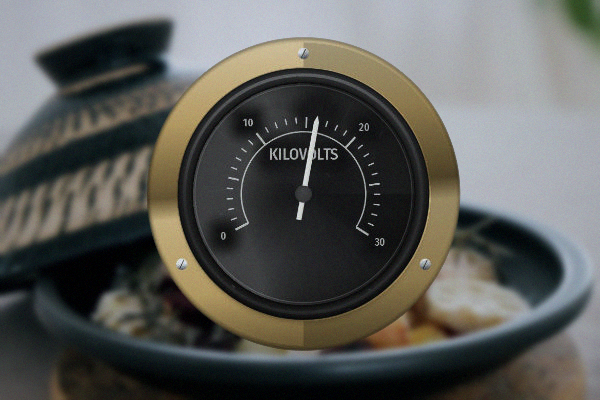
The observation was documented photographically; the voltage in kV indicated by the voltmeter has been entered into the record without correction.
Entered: 16 kV
